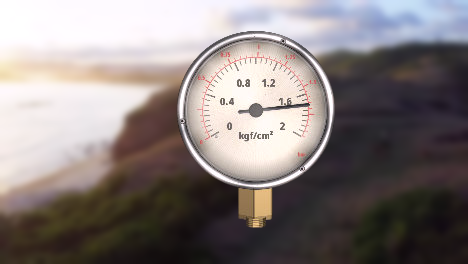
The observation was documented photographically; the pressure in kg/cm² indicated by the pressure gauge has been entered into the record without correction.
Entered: 1.7 kg/cm²
